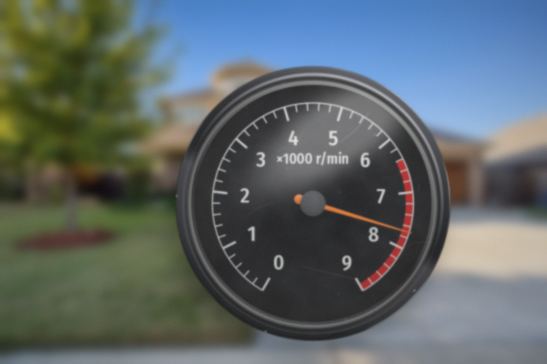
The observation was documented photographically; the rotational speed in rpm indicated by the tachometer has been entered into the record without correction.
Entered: 7700 rpm
